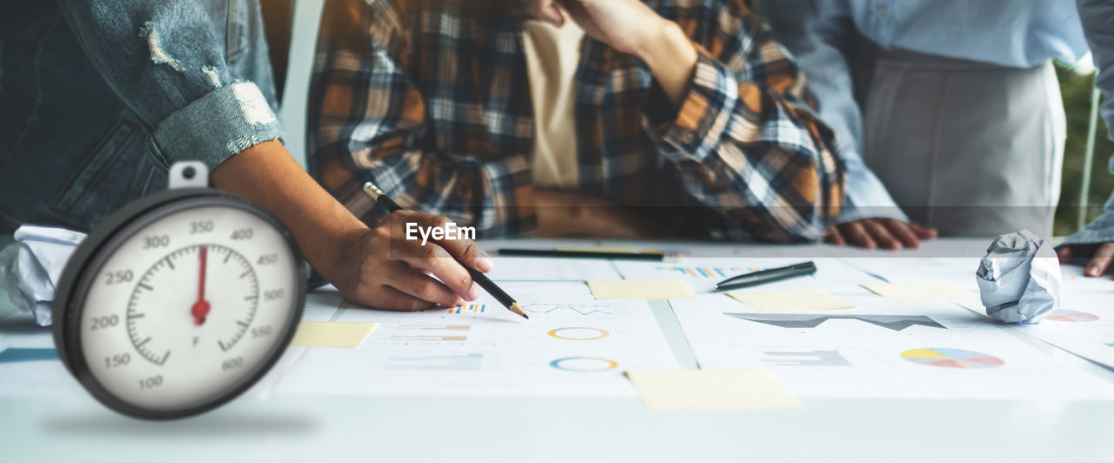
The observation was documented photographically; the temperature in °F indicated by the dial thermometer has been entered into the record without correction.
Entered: 350 °F
